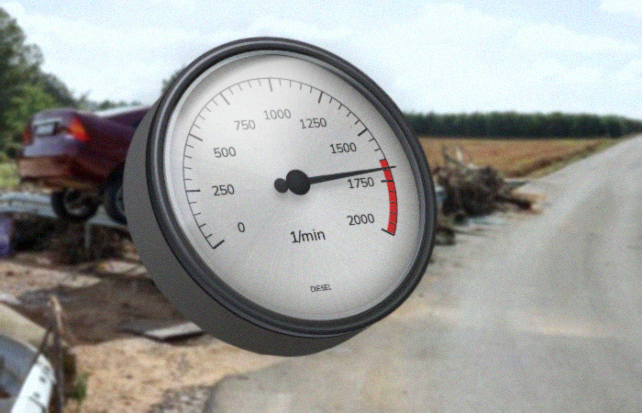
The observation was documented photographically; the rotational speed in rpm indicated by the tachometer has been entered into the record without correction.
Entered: 1700 rpm
